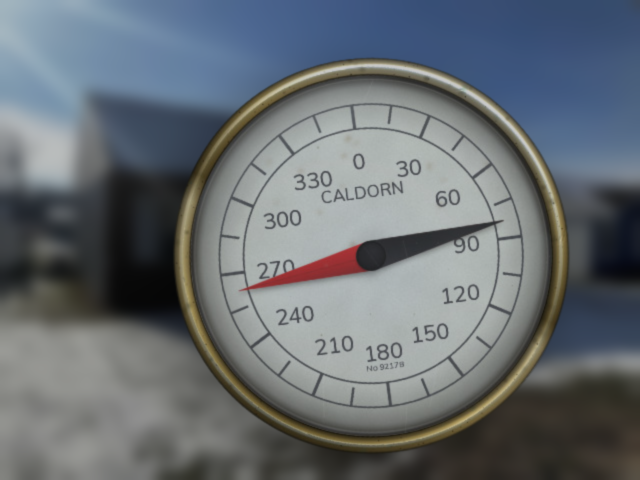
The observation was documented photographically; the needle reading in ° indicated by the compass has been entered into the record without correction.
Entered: 262.5 °
